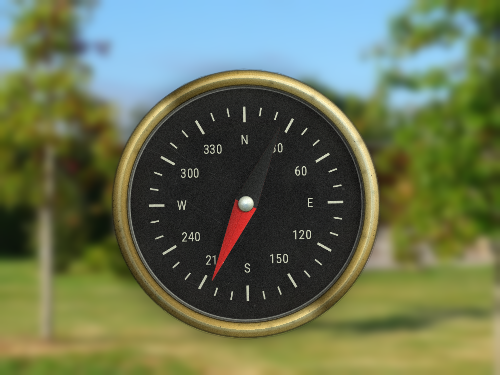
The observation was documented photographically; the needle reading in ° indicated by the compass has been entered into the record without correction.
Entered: 205 °
